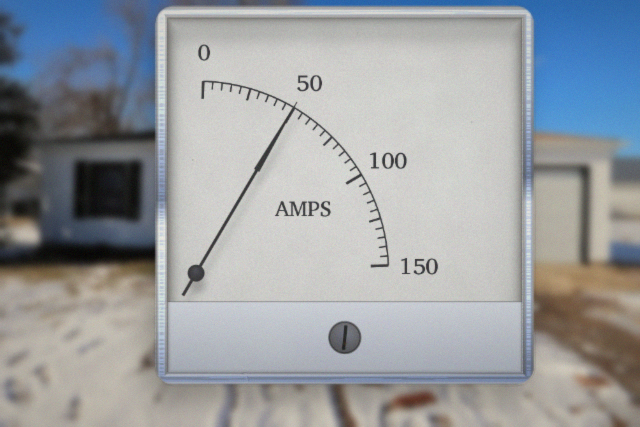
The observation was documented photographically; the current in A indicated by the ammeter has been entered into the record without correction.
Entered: 50 A
